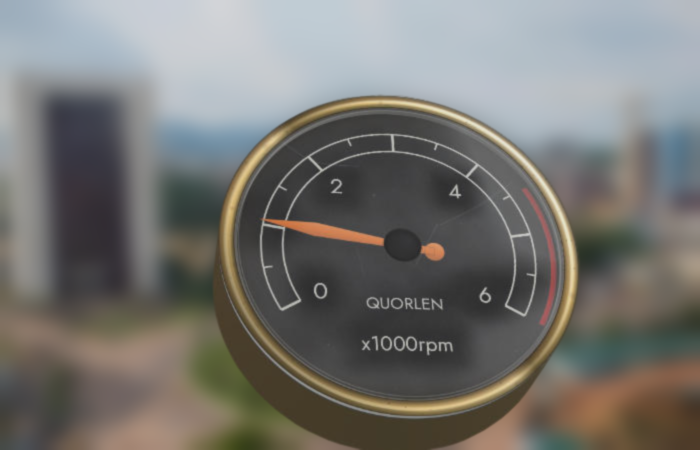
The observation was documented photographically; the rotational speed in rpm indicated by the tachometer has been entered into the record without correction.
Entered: 1000 rpm
